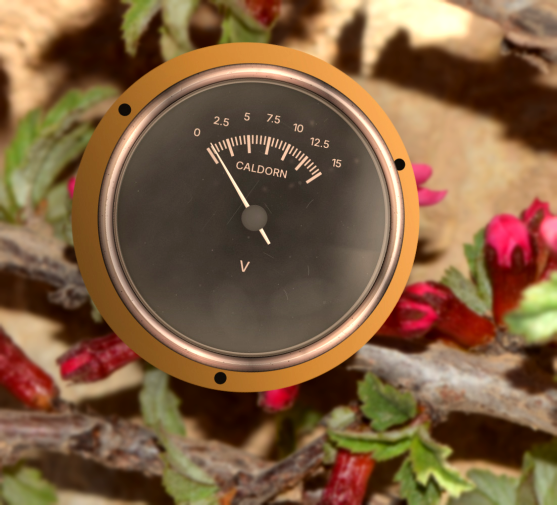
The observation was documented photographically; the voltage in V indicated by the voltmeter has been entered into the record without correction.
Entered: 0.5 V
